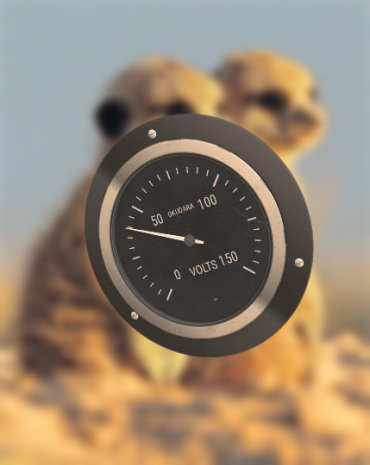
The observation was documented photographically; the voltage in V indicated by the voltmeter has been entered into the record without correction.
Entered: 40 V
